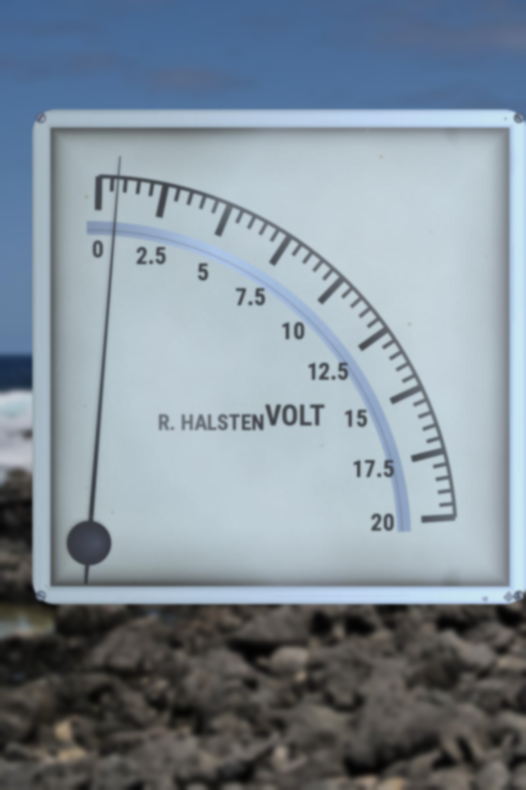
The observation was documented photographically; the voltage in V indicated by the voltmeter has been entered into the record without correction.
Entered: 0.75 V
